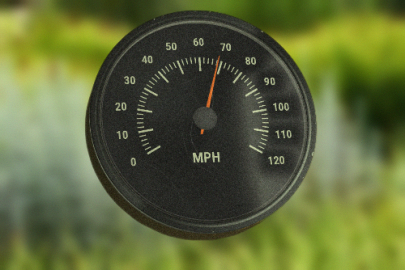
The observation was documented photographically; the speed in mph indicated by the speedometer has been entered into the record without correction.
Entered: 68 mph
